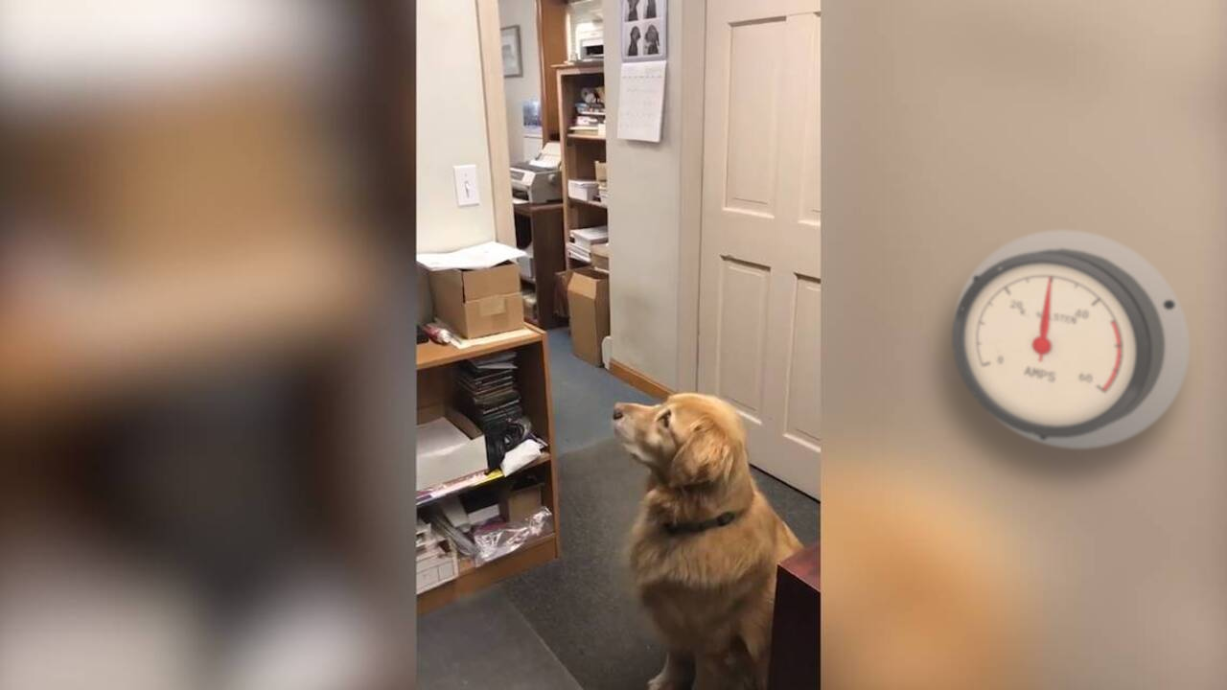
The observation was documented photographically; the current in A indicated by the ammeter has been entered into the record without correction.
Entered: 30 A
